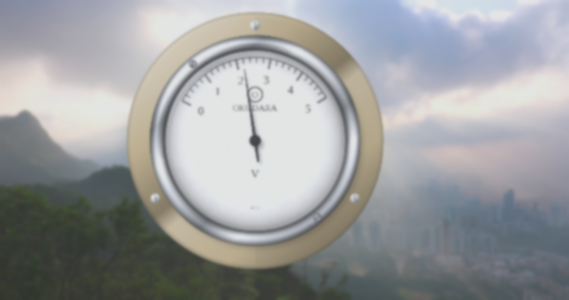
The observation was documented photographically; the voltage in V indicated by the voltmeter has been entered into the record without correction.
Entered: 2.2 V
